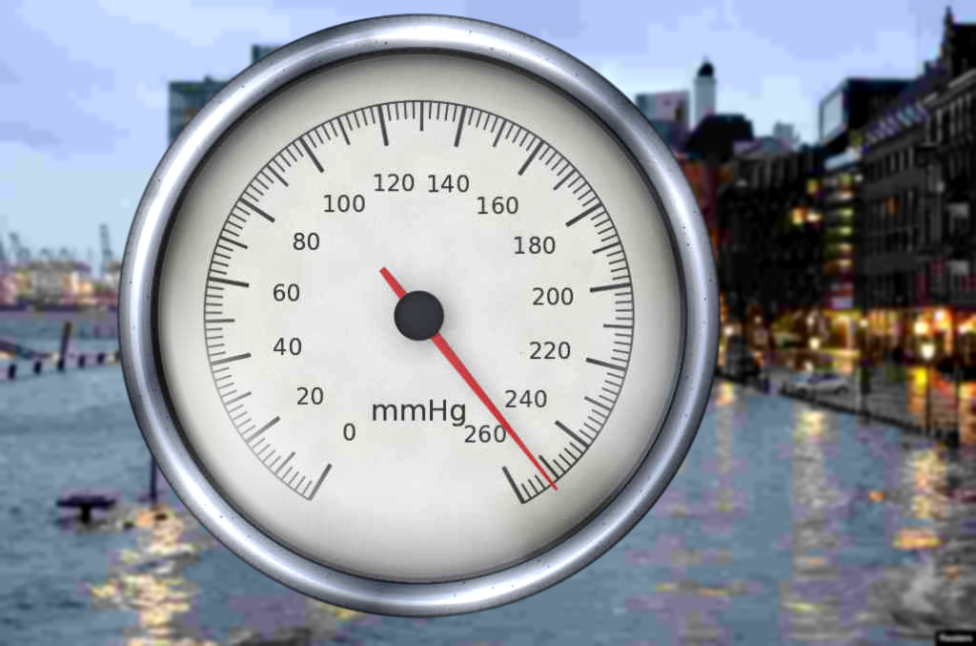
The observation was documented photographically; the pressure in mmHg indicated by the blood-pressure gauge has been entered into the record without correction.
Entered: 252 mmHg
